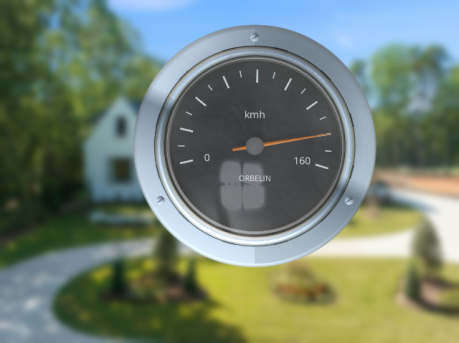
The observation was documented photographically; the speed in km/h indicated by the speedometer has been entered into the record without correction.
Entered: 140 km/h
